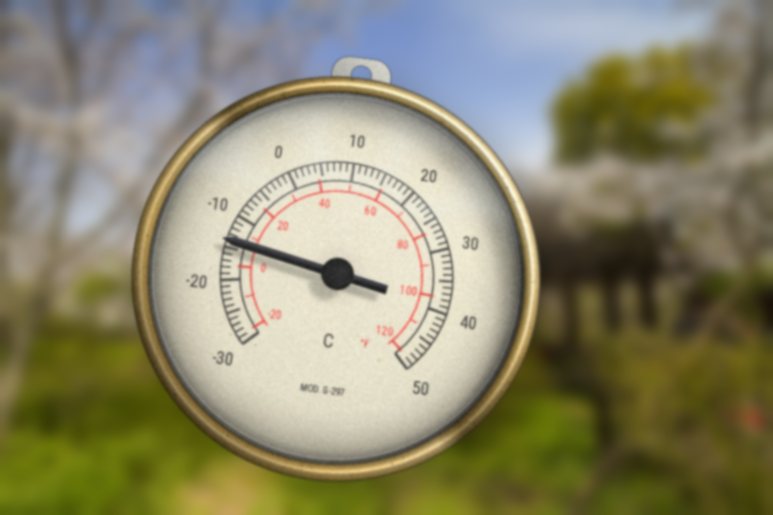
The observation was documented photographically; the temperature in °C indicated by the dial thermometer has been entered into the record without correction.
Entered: -14 °C
